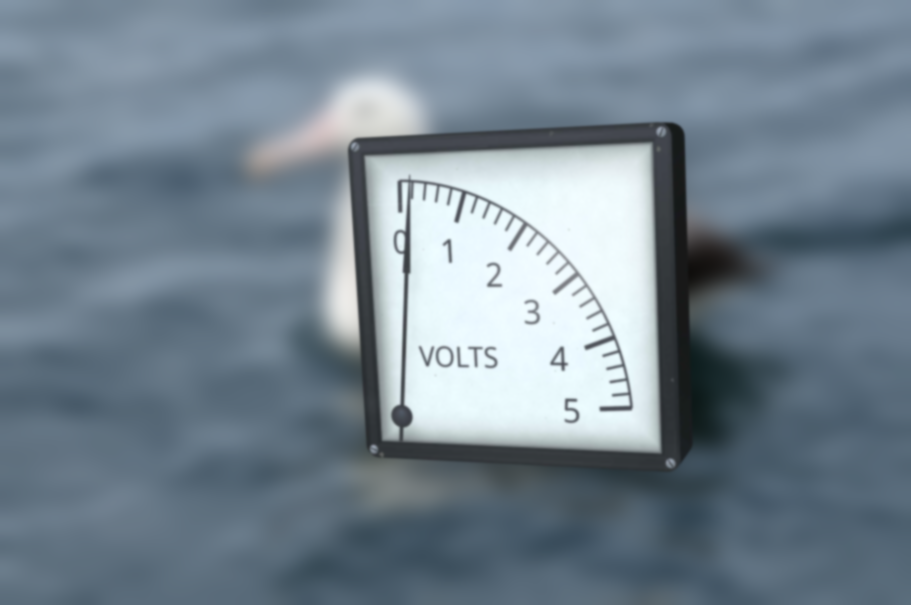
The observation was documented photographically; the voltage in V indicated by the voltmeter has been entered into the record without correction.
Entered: 0.2 V
